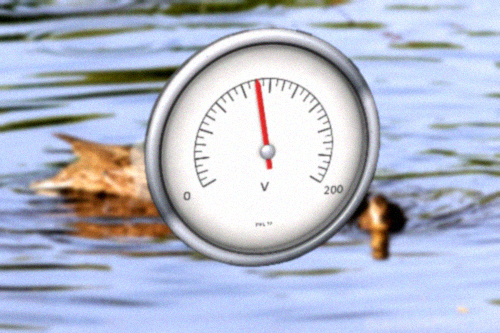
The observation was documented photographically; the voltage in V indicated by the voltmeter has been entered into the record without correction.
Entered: 90 V
